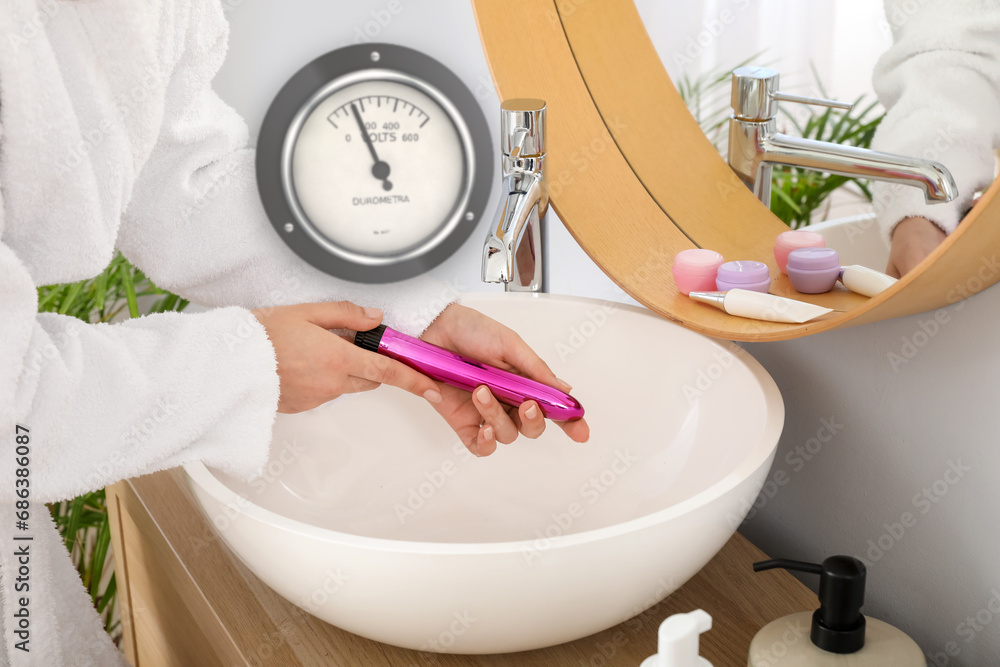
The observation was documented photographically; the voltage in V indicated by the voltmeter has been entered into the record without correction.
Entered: 150 V
